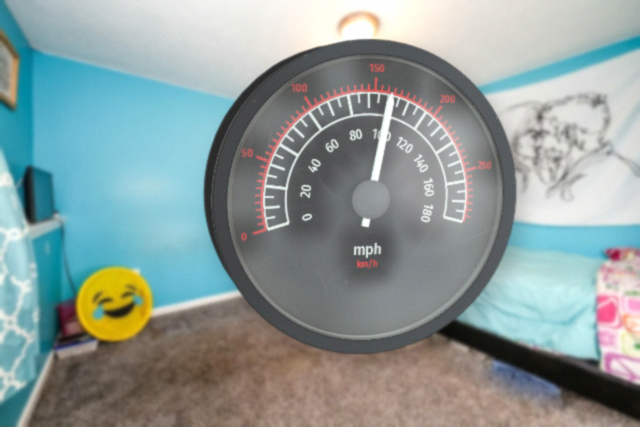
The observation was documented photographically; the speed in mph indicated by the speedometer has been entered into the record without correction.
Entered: 100 mph
